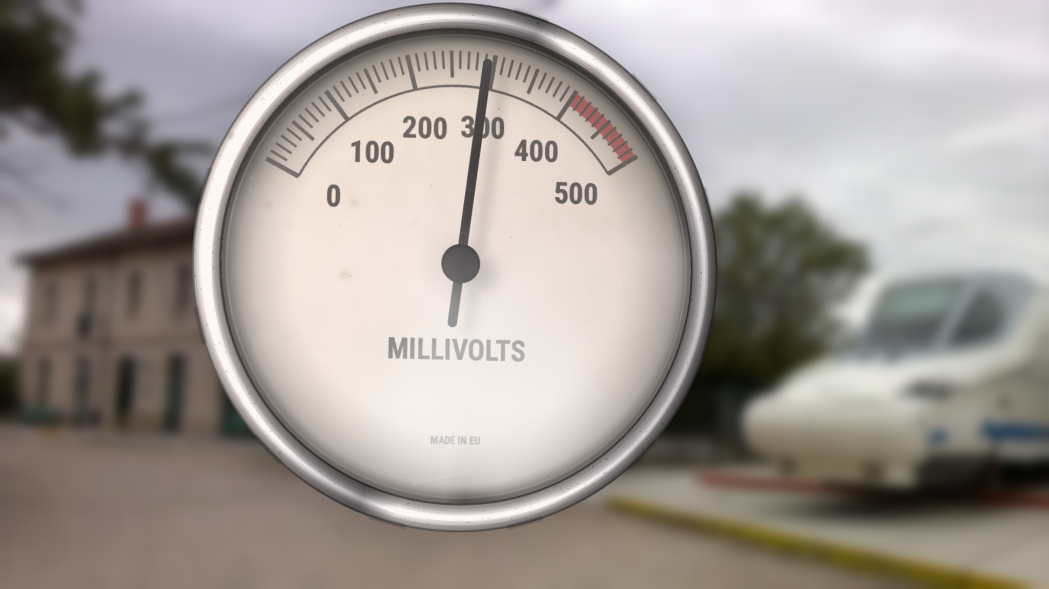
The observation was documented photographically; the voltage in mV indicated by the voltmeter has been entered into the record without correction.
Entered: 290 mV
